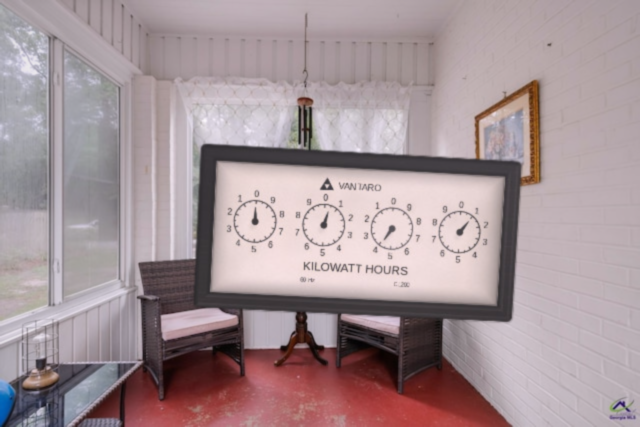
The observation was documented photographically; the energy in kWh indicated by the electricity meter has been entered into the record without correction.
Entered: 41 kWh
